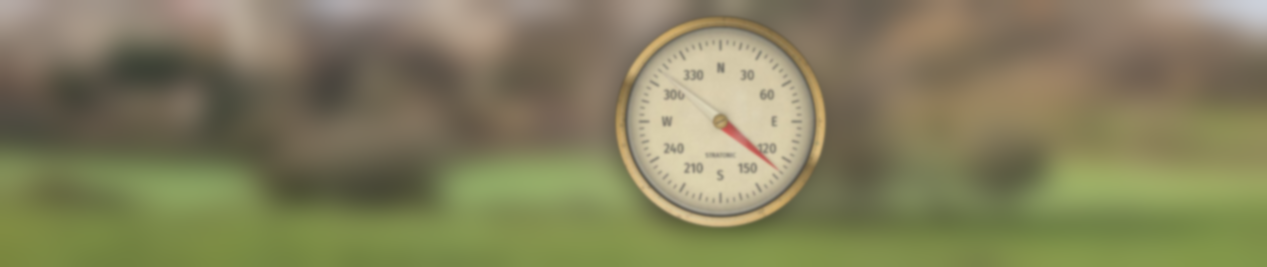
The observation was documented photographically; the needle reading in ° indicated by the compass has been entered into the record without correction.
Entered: 130 °
